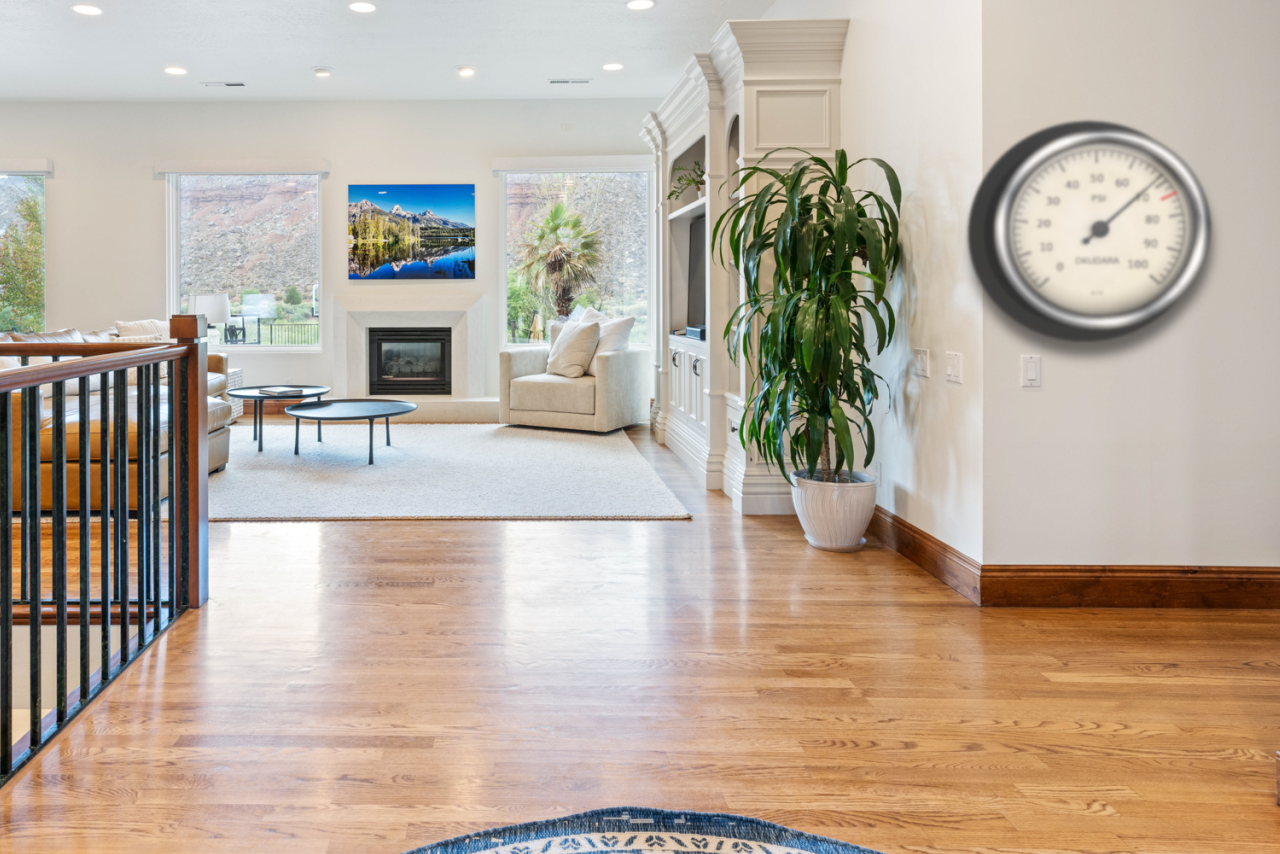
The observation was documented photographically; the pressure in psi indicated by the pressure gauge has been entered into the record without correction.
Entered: 68 psi
